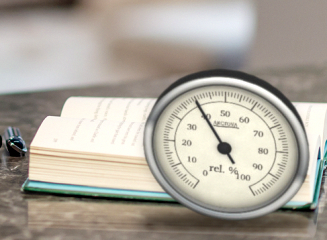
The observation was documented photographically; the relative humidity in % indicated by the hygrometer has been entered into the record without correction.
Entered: 40 %
